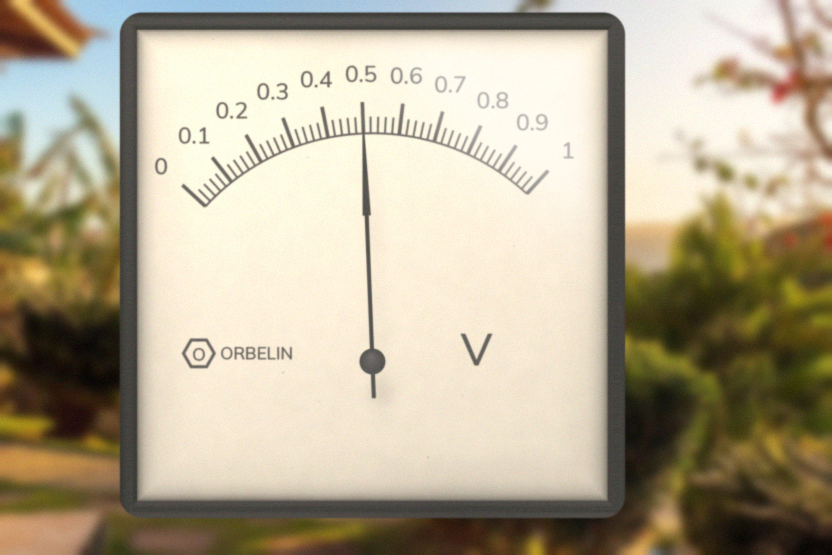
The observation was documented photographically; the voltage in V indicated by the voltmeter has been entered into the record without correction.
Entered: 0.5 V
